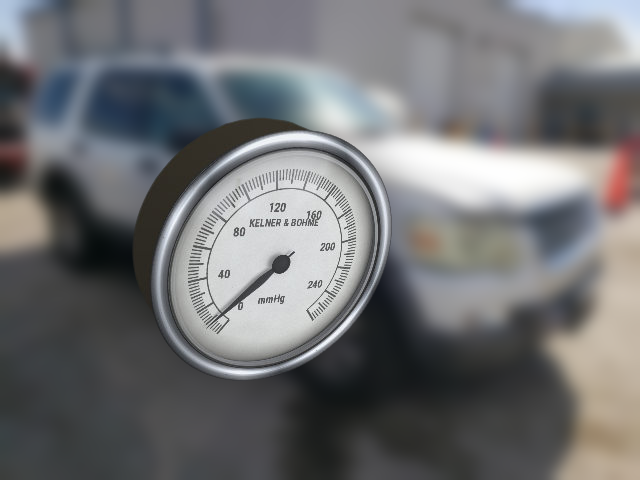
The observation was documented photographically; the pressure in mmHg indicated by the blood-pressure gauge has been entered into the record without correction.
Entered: 10 mmHg
